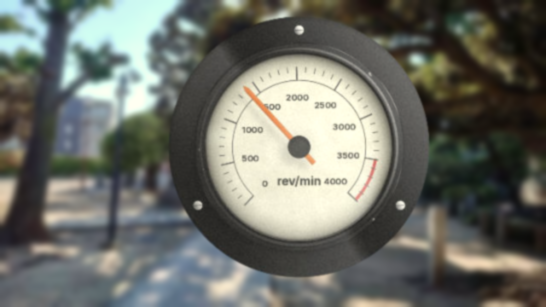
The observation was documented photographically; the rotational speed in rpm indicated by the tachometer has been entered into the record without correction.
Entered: 1400 rpm
